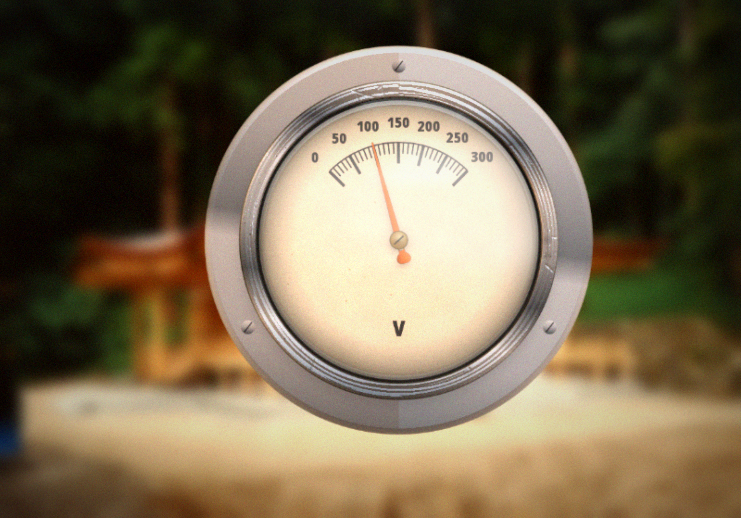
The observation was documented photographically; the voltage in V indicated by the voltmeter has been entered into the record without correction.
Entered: 100 V
